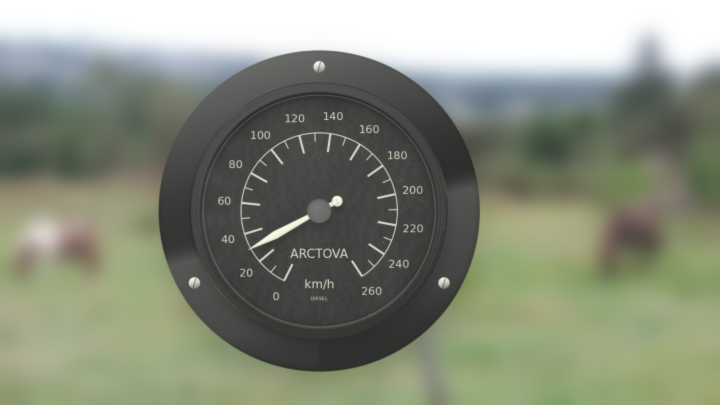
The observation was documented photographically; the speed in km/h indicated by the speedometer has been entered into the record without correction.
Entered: 30 km/h
